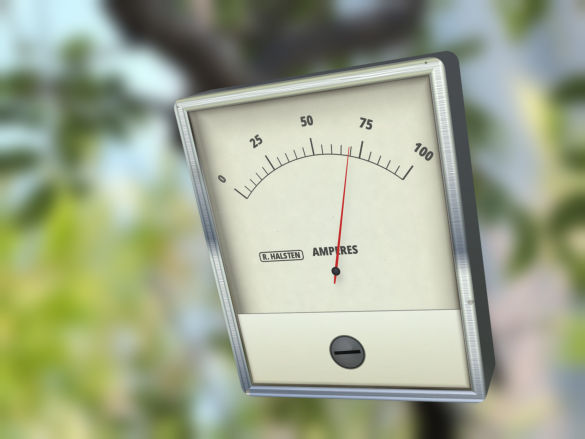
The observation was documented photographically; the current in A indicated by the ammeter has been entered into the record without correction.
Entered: 70 A
